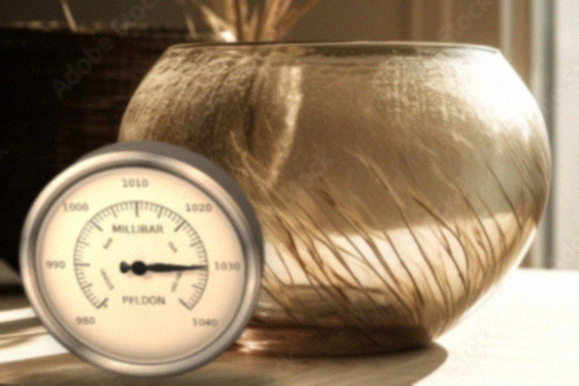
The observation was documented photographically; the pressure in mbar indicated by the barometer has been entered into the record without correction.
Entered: 1030 mbar
